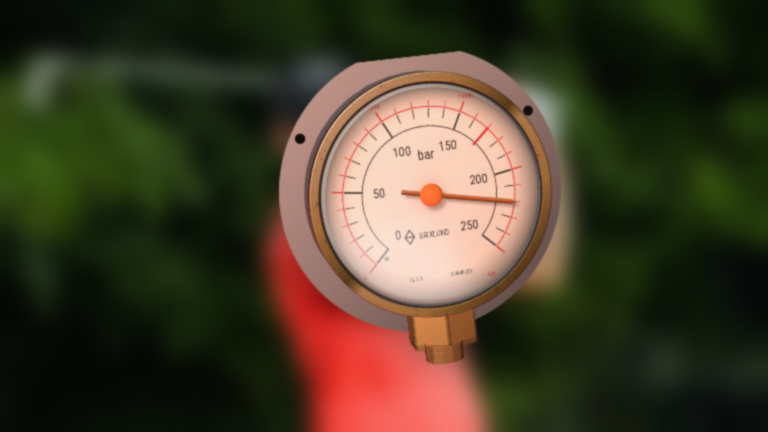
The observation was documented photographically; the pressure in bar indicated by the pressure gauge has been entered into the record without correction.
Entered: 220 bar
